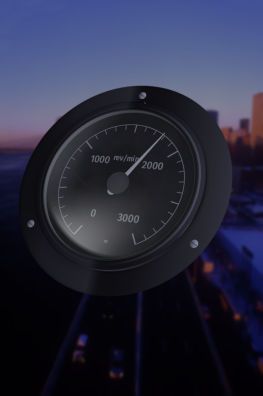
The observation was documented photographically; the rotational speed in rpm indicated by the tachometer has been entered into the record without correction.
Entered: 1800 rpm
